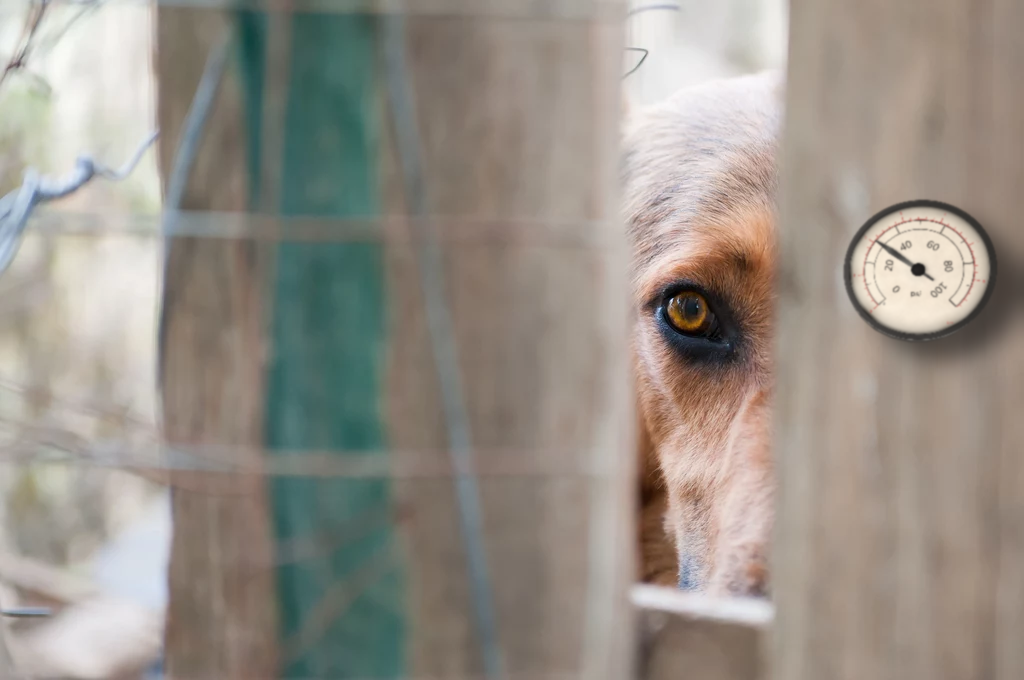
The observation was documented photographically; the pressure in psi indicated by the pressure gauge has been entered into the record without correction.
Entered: 30 psi
